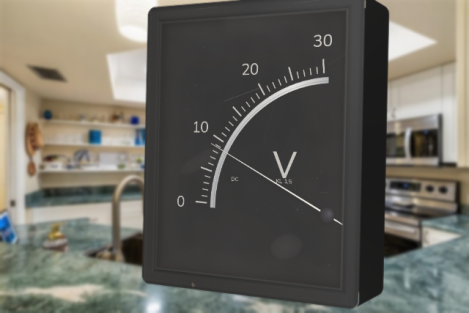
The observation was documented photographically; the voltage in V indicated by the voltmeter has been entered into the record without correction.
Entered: 9 V
